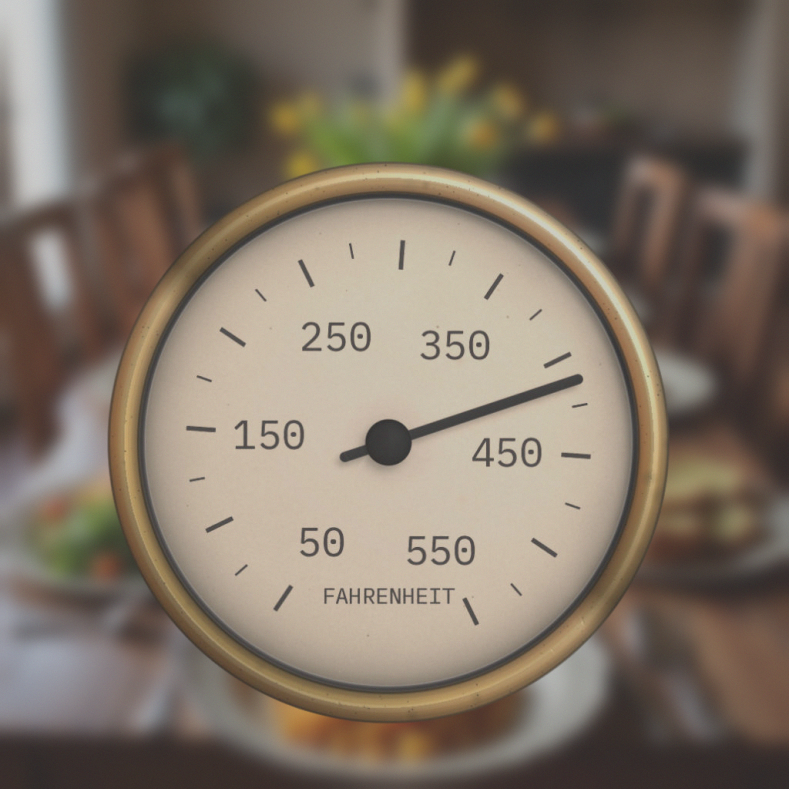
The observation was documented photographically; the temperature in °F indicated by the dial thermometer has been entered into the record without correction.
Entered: 412.5 °F
